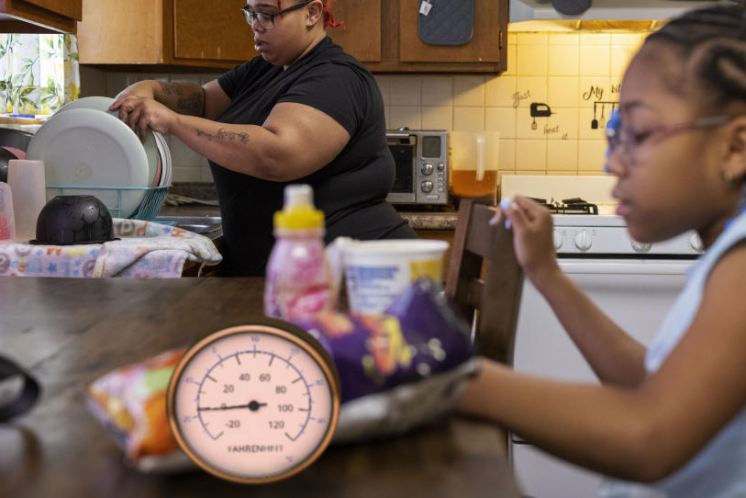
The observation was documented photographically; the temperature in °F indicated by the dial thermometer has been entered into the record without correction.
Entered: 0 °F
